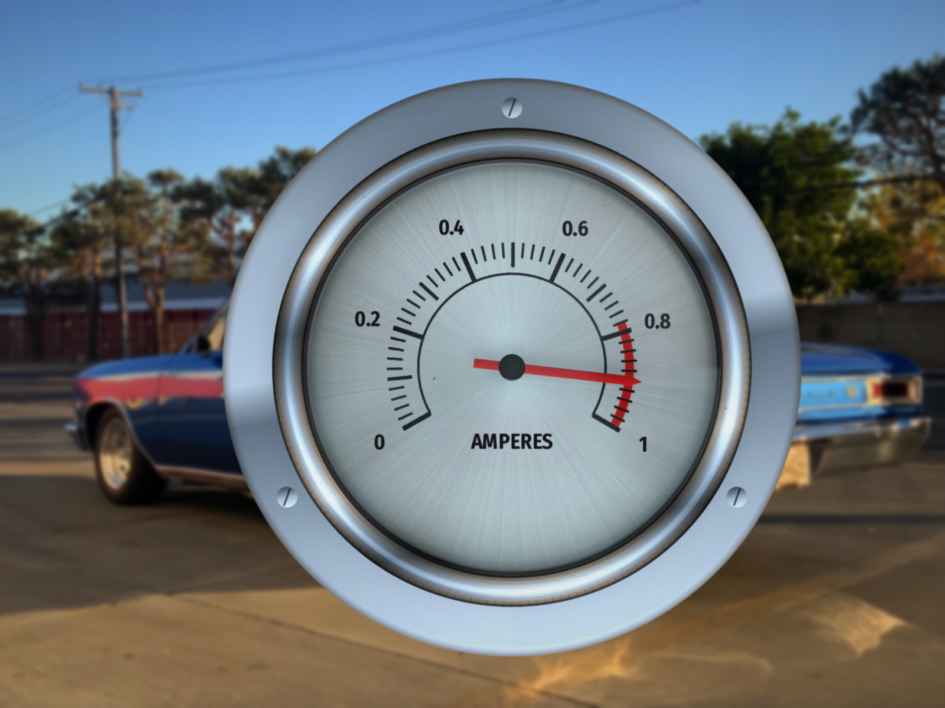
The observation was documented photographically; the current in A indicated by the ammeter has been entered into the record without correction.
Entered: 0.9 A
